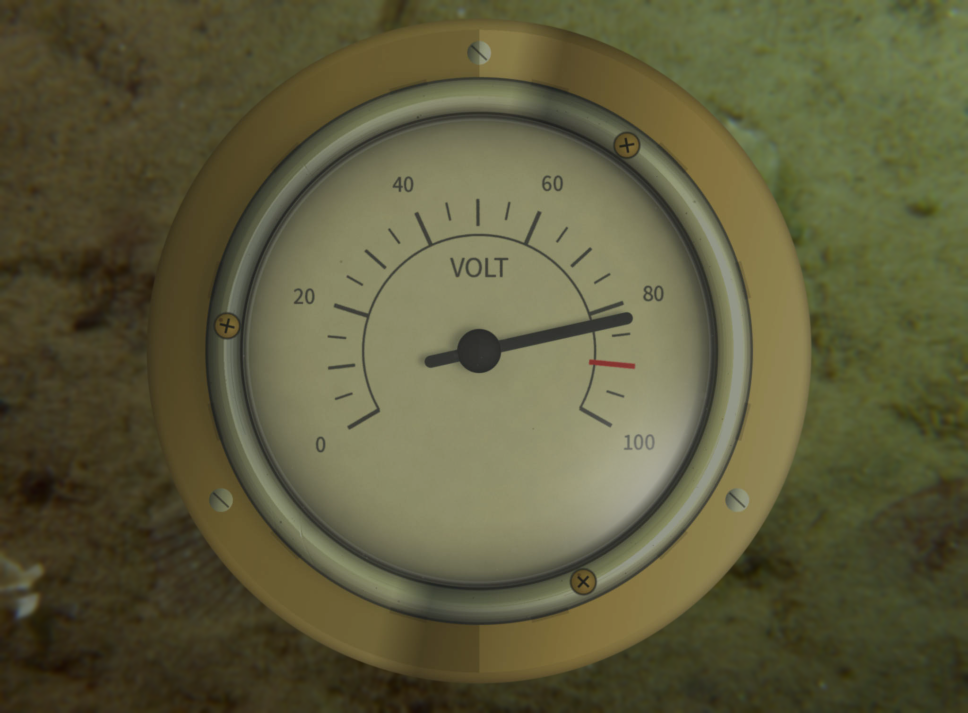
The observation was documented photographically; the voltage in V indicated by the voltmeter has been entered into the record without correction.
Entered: 82.5 V
